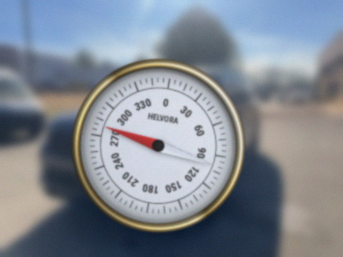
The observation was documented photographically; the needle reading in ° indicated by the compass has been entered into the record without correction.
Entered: 280 °
